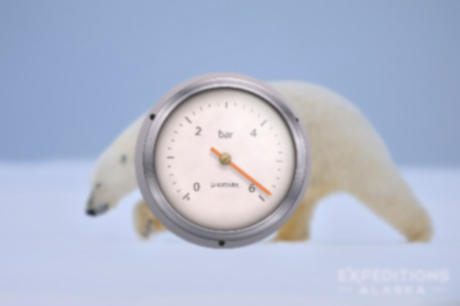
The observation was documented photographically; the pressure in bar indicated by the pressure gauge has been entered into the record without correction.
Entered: 5.8 bar
